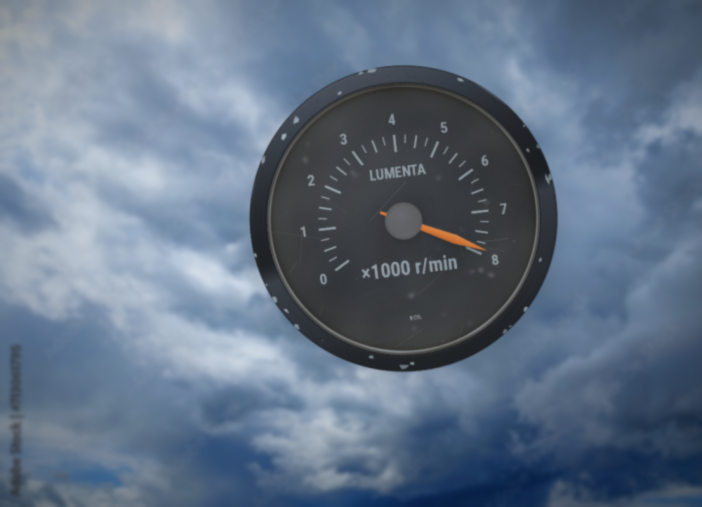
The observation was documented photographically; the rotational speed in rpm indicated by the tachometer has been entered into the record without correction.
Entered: 7875 rpm
